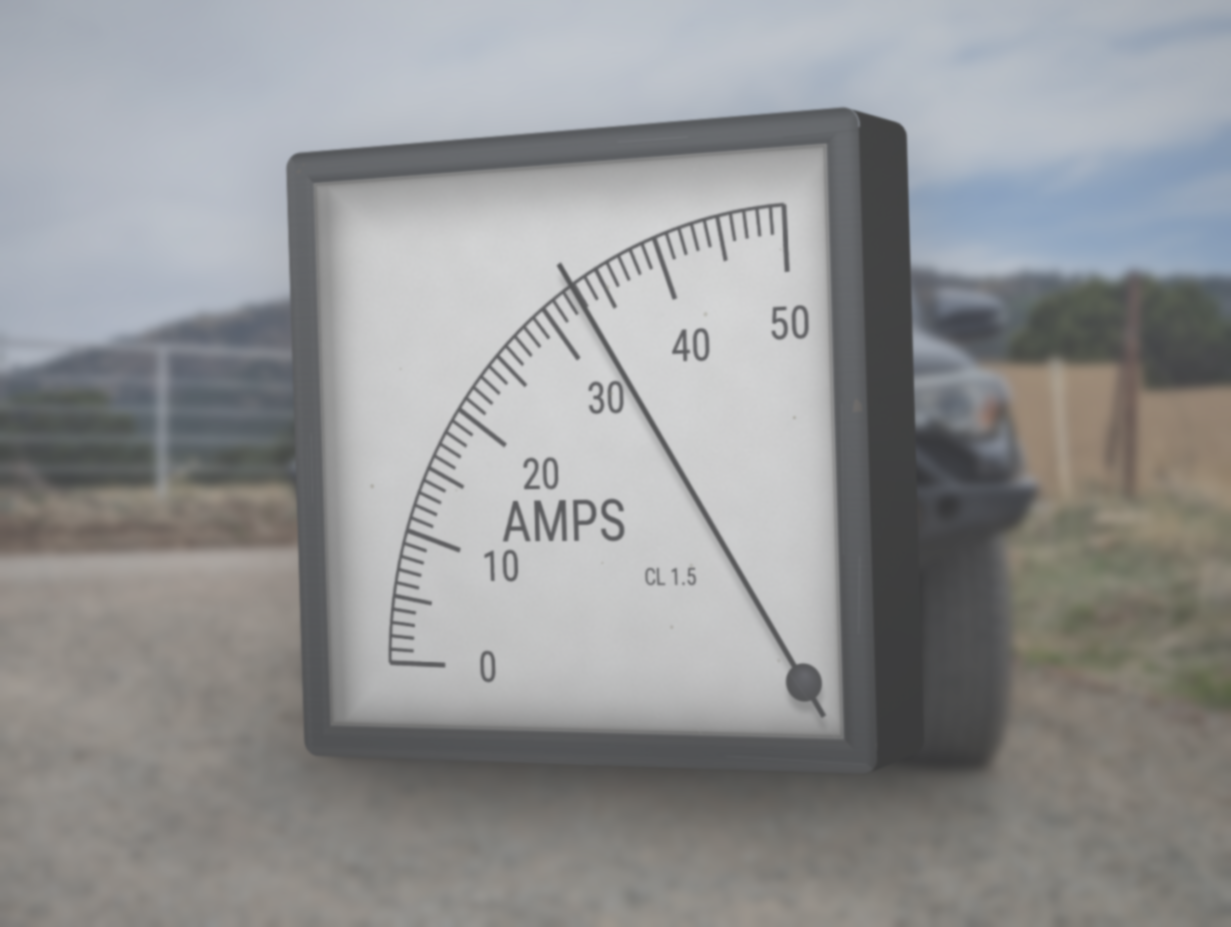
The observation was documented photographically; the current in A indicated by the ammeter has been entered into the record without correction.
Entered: 33 A
